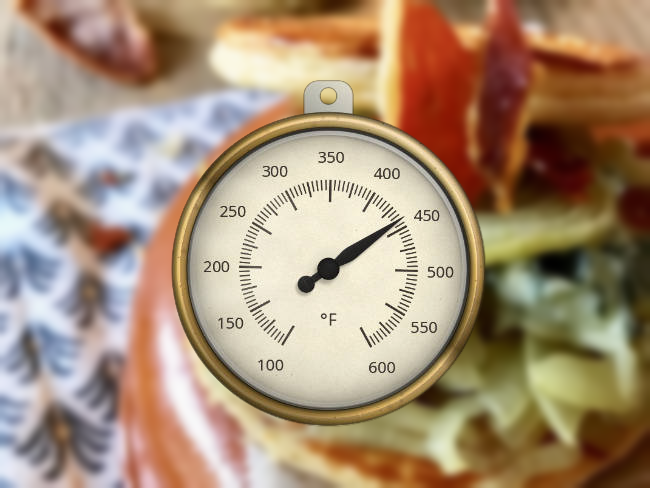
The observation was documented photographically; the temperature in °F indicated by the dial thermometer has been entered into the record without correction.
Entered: 440 °F
